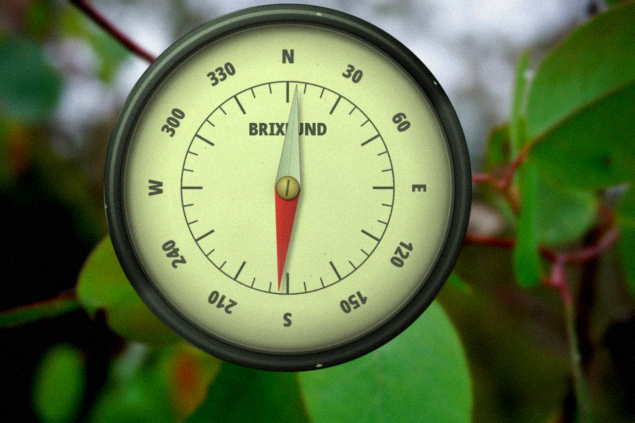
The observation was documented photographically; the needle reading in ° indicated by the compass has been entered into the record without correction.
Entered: 185 °
